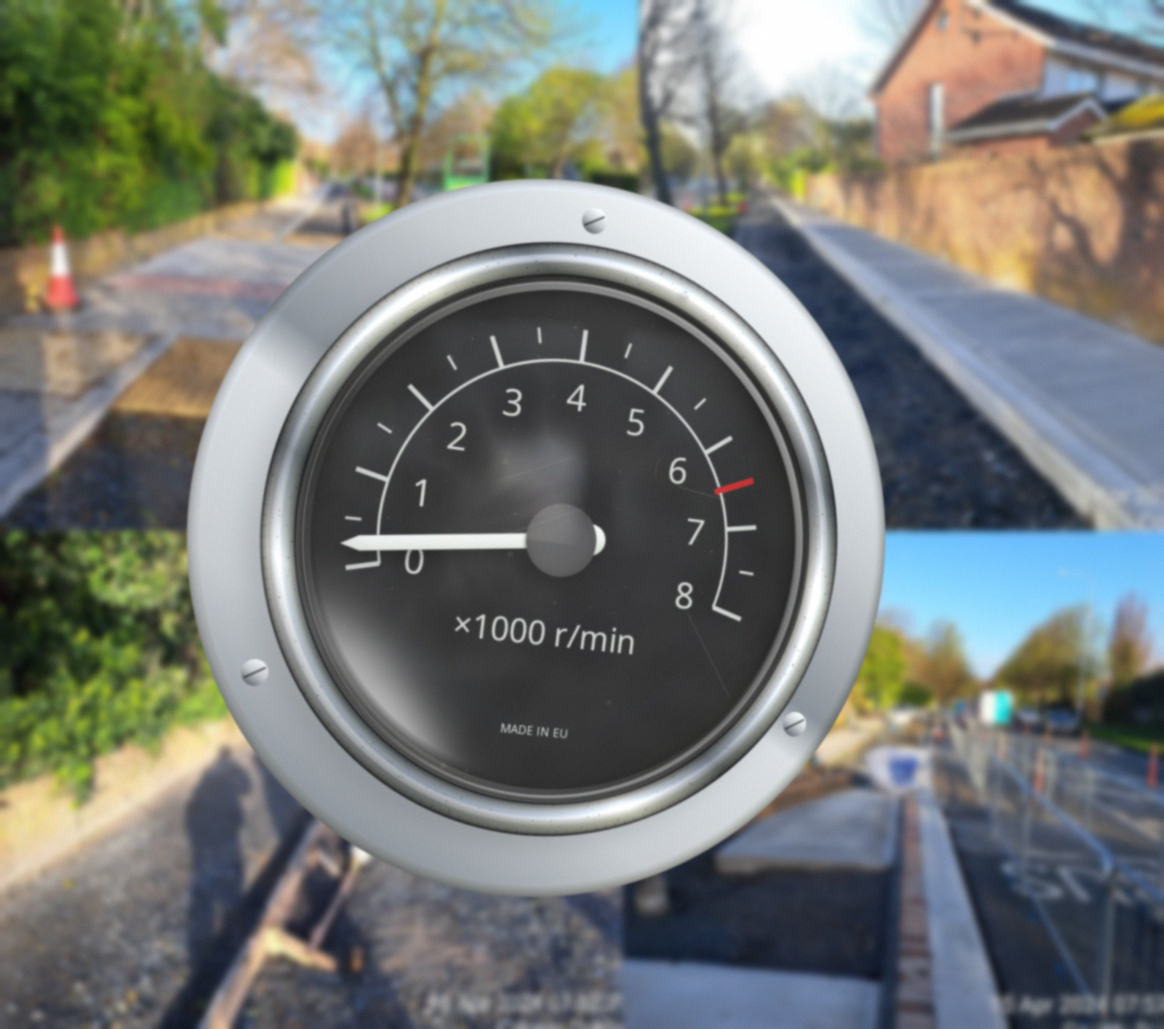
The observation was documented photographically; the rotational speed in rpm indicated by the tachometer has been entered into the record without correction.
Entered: 250 rpm
